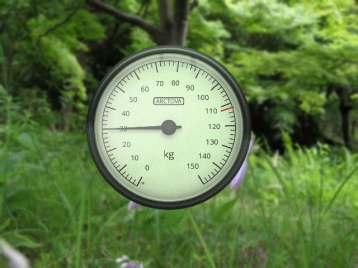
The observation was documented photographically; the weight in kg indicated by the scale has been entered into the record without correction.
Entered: 30 kg
